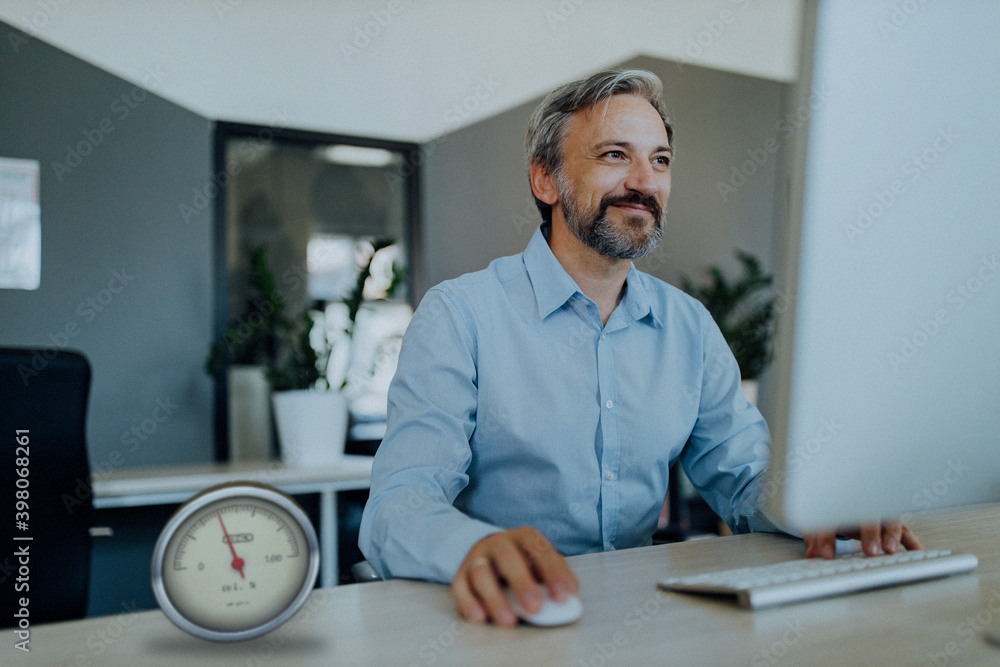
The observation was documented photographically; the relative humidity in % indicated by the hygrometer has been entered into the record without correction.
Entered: 40 %
